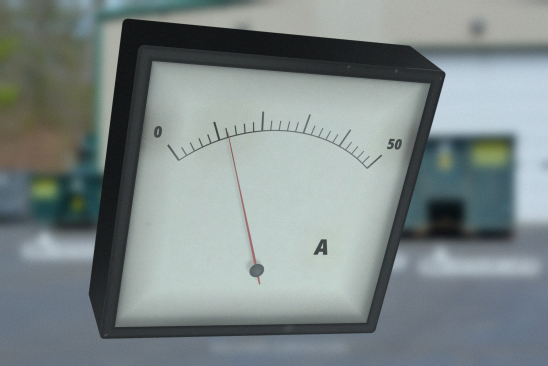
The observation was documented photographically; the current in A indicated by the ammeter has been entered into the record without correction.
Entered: 12 A
